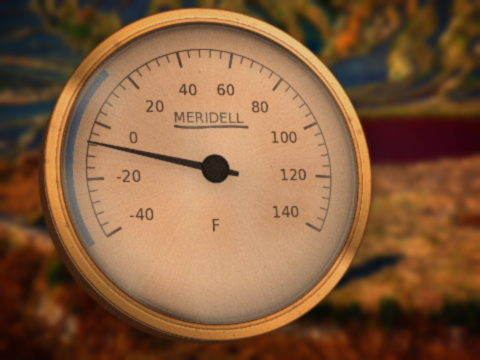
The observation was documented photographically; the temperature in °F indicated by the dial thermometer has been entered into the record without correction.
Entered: -8 °F
